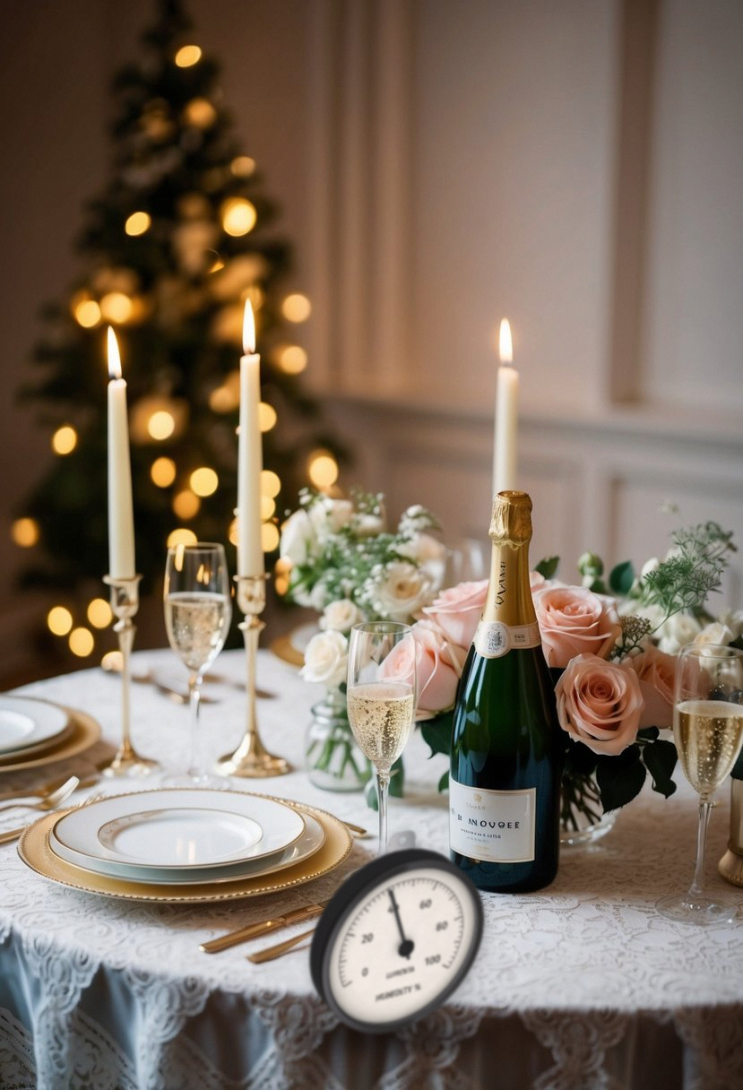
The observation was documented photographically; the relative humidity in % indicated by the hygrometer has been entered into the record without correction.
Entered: 40 %
